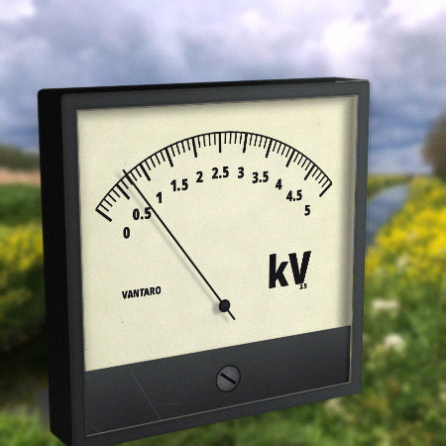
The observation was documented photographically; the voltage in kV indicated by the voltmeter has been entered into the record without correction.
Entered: 0.7 kV
